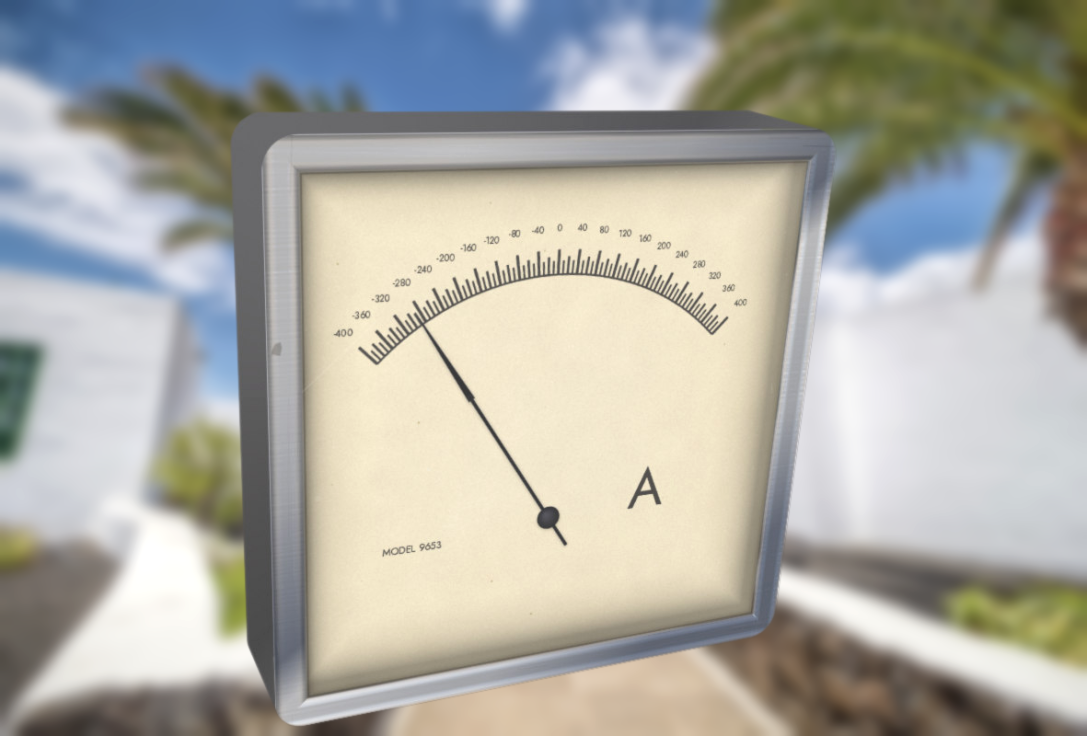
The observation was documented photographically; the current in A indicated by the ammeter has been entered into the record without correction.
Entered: -290 A
